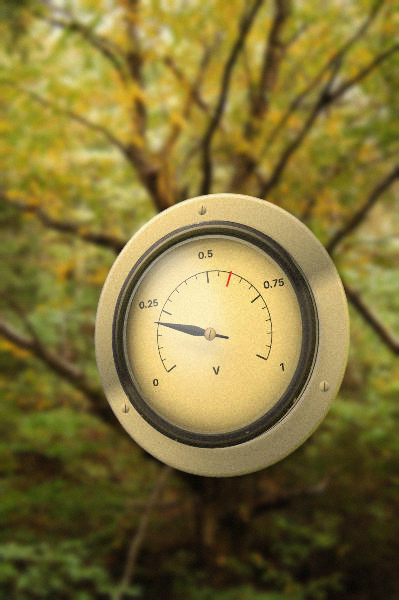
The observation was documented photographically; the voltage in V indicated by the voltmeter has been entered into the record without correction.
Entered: 0.2 V
